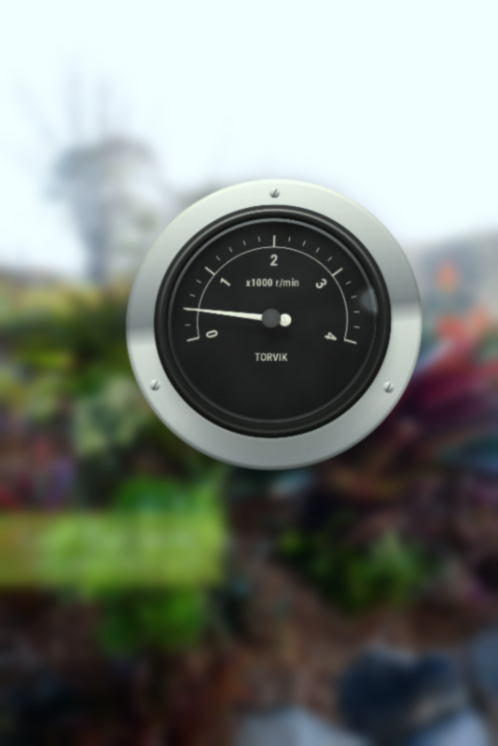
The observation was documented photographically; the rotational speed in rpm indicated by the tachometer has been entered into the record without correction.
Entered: 400 rpm
